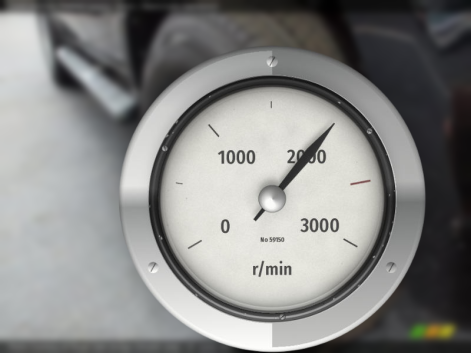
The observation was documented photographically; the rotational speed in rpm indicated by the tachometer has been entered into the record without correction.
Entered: 2000 rpm
